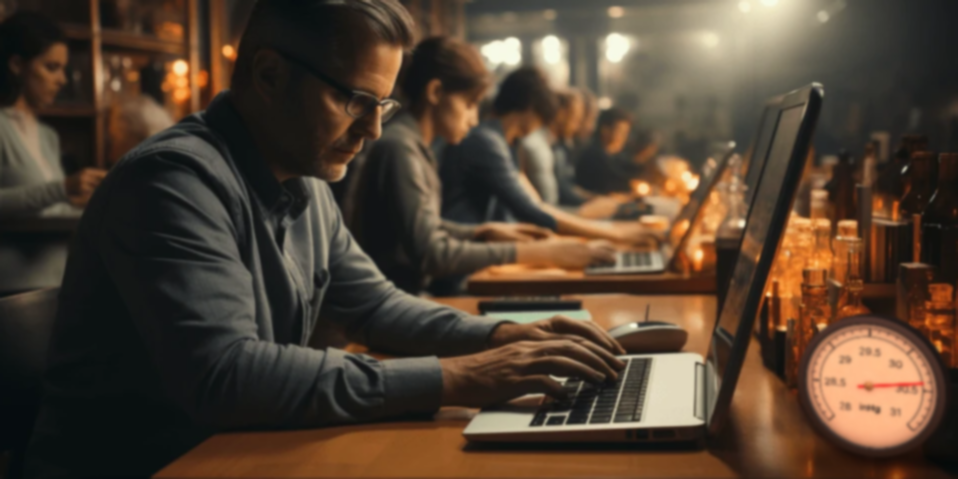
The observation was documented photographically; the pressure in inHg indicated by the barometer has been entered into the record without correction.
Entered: 30.4 inHg
